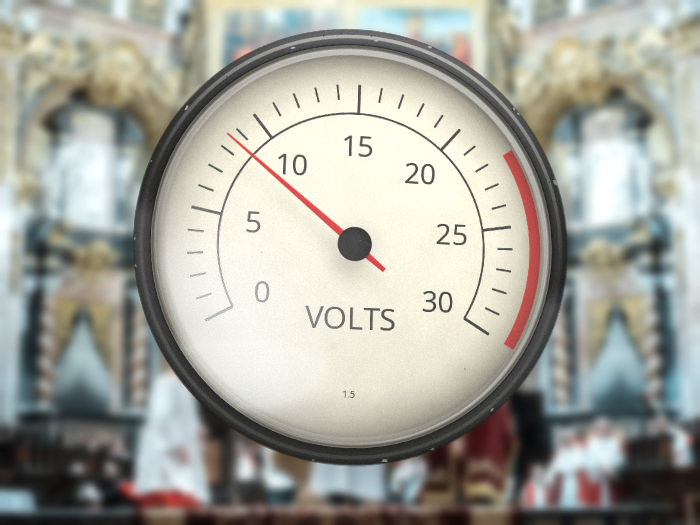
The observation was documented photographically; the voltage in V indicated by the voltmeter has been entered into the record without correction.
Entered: 8.5 V
